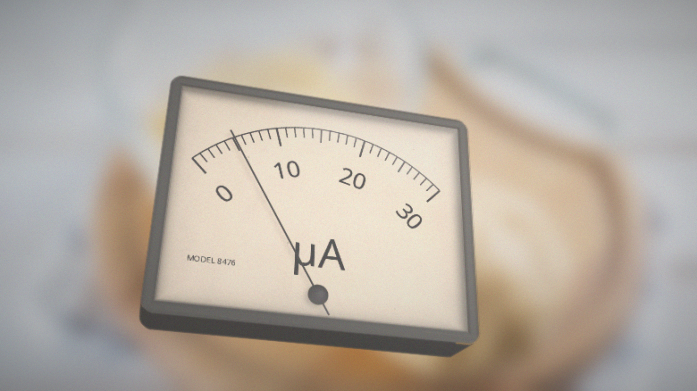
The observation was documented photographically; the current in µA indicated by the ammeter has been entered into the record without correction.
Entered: 5 µA
